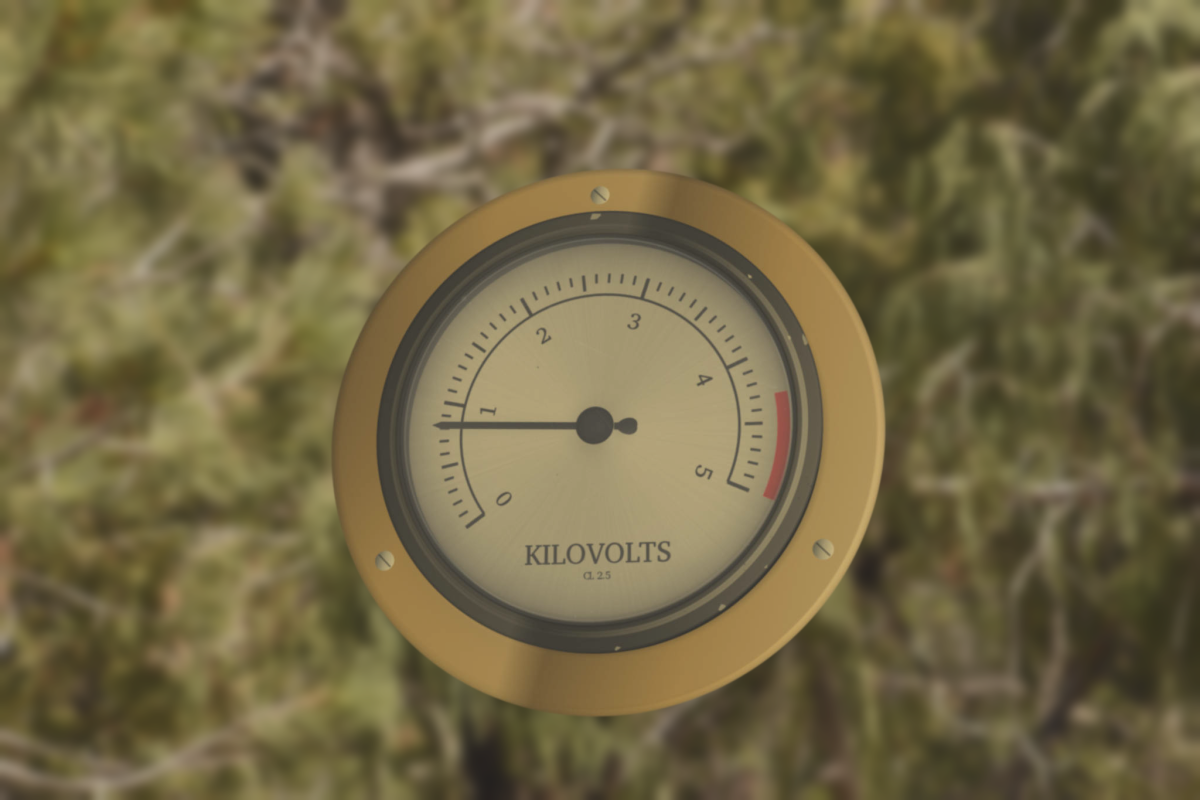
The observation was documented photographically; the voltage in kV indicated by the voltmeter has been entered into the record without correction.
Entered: 0.8 kV
